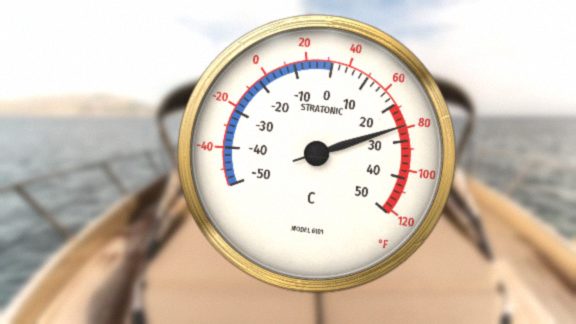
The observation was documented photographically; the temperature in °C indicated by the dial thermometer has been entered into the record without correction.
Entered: 26 °C
